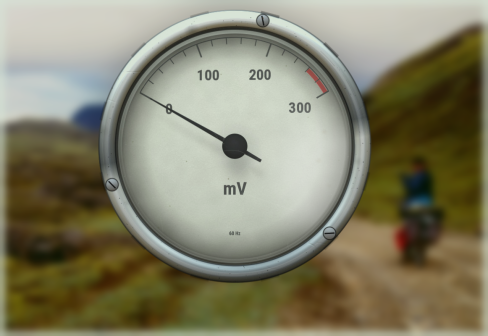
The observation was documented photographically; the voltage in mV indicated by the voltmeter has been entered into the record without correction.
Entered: 0 mV
